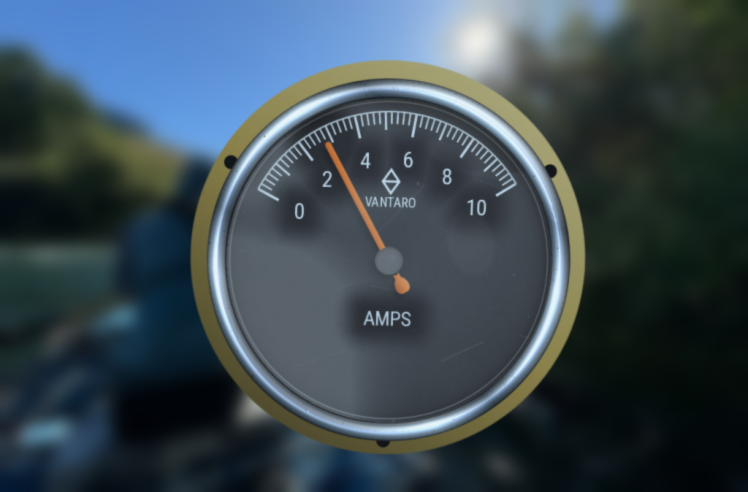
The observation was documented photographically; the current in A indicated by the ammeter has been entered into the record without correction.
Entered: 2.8 A
